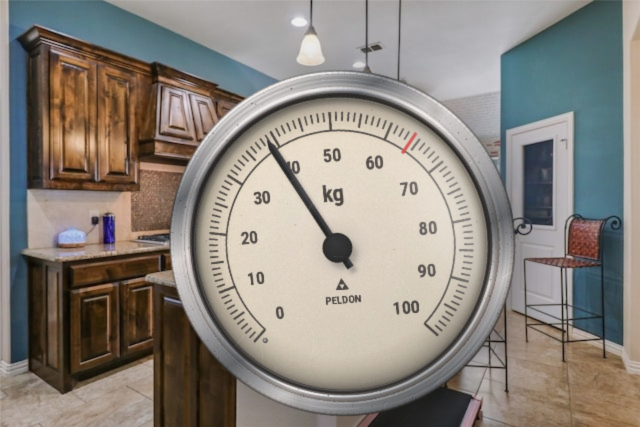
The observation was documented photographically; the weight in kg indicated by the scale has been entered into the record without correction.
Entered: 39 kg
